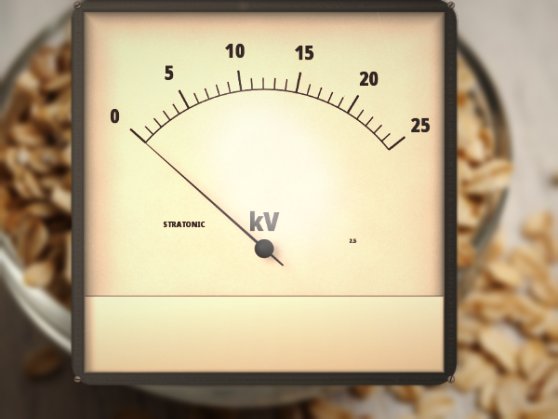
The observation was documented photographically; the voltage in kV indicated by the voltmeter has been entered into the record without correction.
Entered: 0 kV
